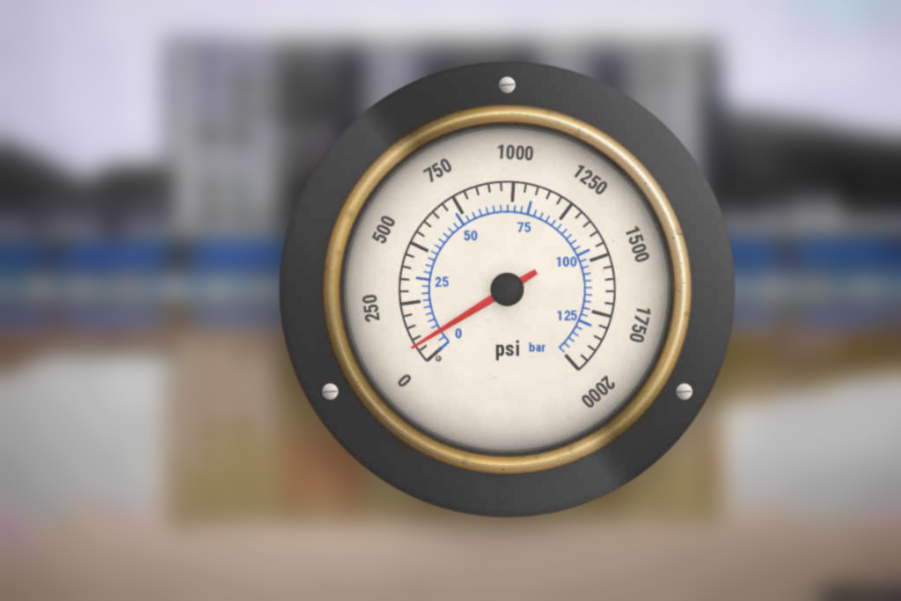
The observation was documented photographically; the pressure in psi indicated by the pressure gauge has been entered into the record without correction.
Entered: 75 psi
